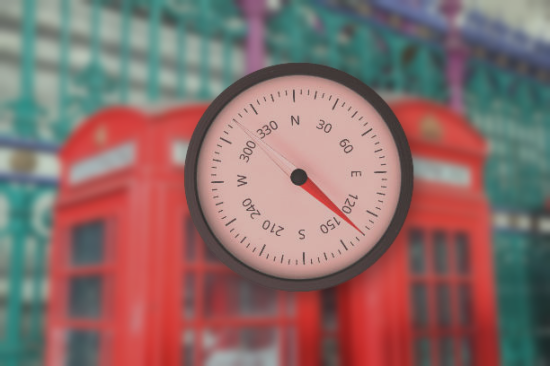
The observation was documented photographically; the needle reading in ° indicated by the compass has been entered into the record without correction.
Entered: 135 °
